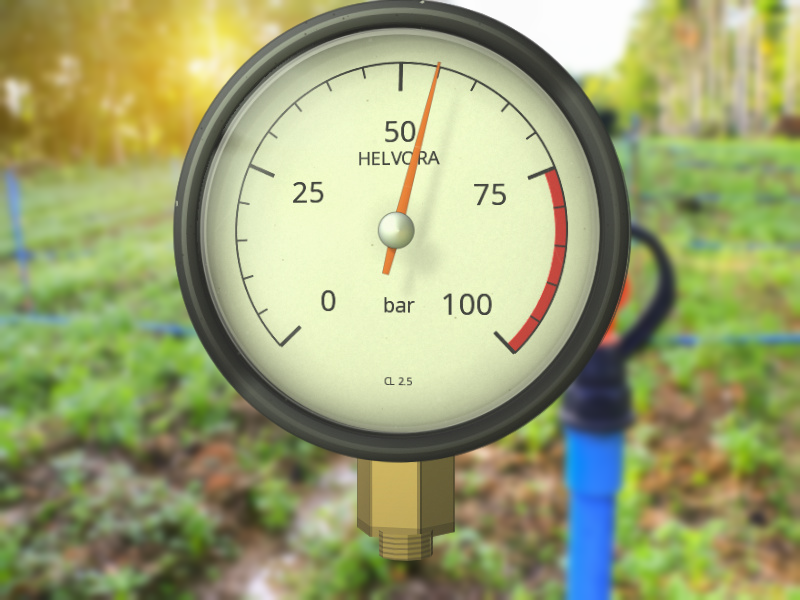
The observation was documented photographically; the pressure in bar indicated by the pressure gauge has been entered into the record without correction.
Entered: 55 bar
